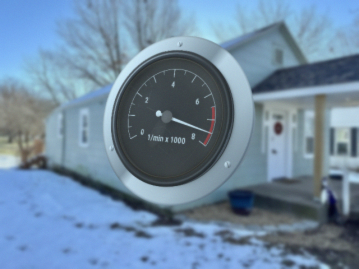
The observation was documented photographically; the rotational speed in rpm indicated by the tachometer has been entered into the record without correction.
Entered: 7500 rpm
